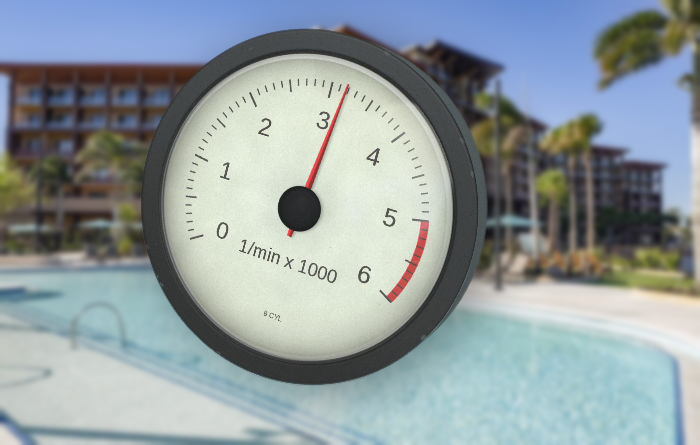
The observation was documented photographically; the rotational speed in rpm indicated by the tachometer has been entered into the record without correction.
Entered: 3200 rpm
